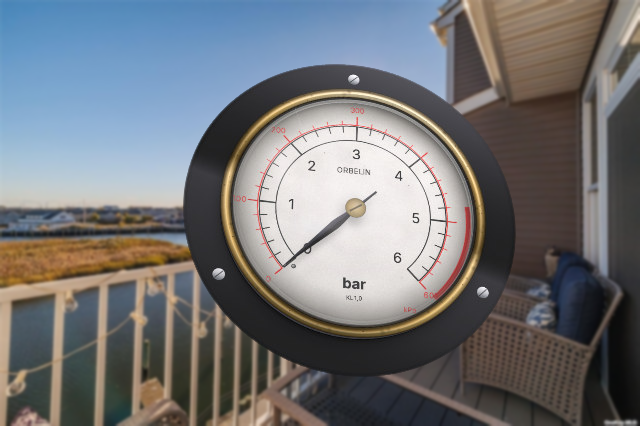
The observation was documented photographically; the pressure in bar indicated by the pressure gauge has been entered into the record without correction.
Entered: 0 bar
